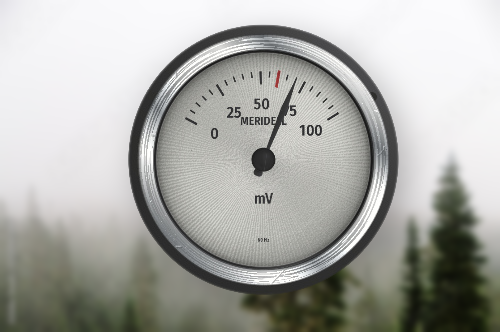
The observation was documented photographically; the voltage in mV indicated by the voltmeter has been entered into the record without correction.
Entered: 70 mV
